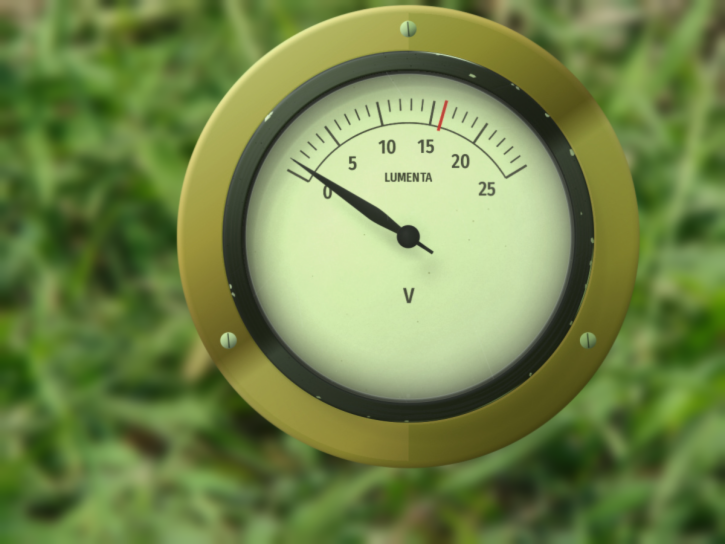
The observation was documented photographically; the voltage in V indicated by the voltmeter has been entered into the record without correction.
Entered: 1 V
